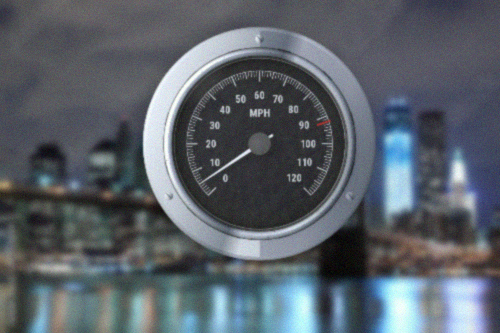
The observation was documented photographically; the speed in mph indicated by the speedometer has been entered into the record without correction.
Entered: 5 mph
